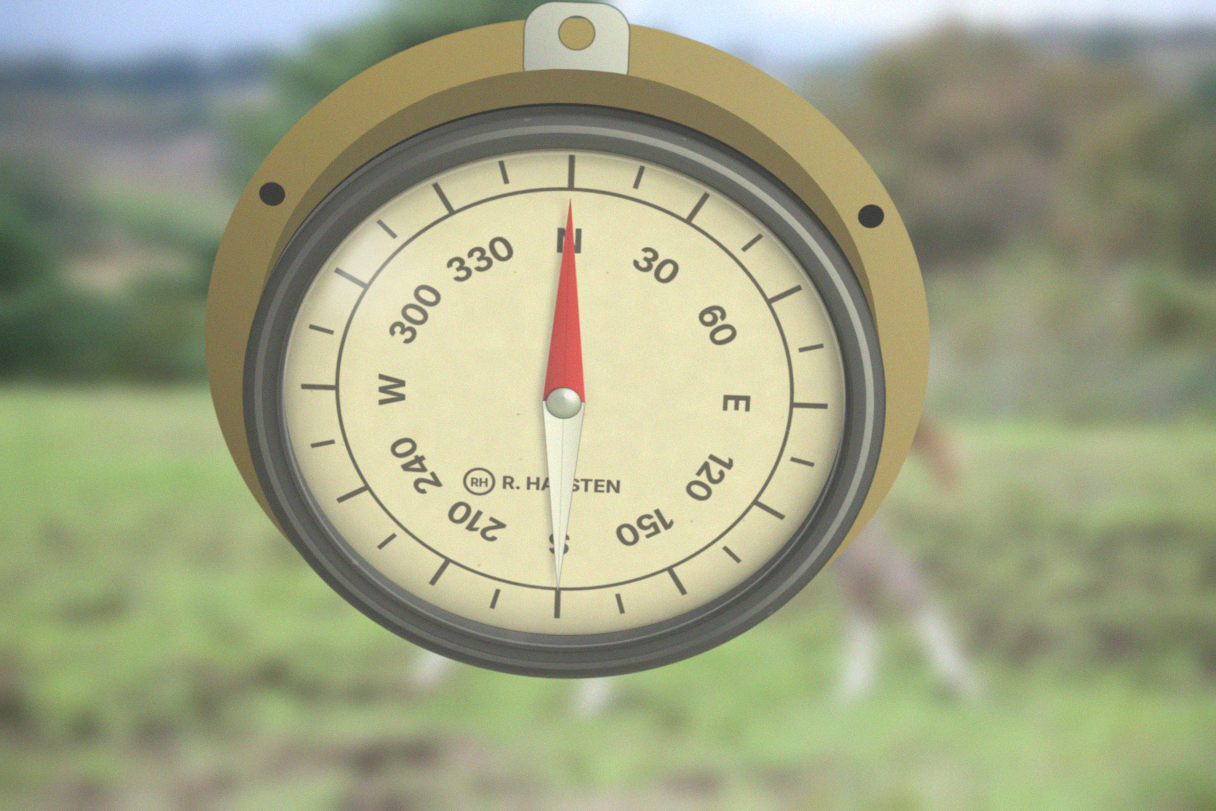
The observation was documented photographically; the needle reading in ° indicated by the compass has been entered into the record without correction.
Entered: 0 °
